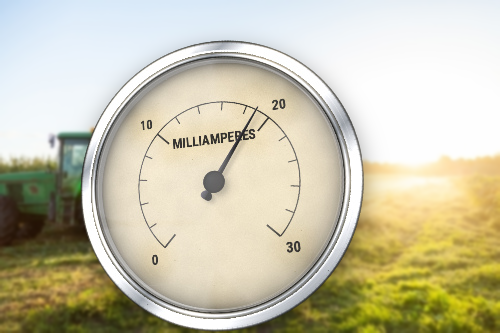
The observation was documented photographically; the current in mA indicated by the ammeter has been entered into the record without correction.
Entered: 19 mA
